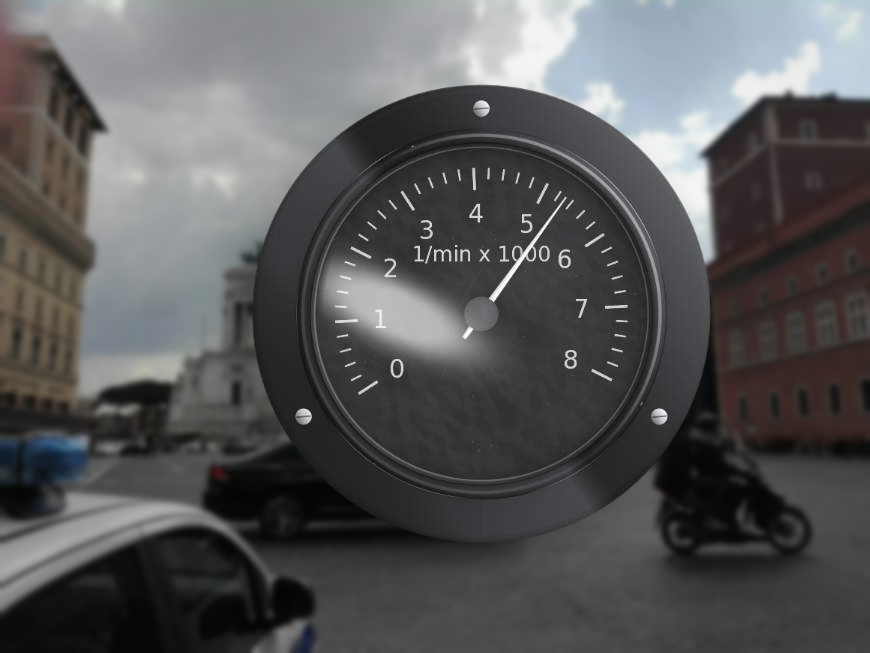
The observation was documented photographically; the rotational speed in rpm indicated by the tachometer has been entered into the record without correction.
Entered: 5300 rpm
